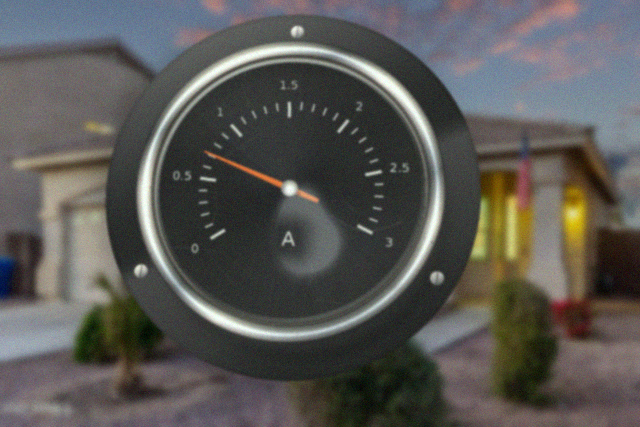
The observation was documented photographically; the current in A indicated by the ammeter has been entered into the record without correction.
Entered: 0.7 A
